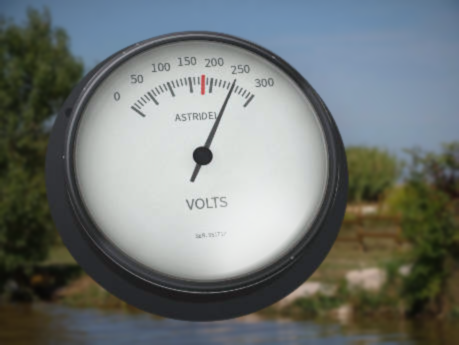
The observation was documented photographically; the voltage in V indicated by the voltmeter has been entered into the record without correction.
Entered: 250 V
